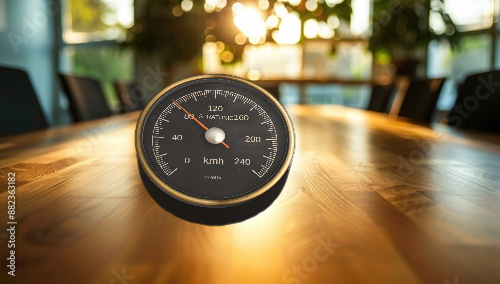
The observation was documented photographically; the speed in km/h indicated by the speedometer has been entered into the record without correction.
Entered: 80 km/h
